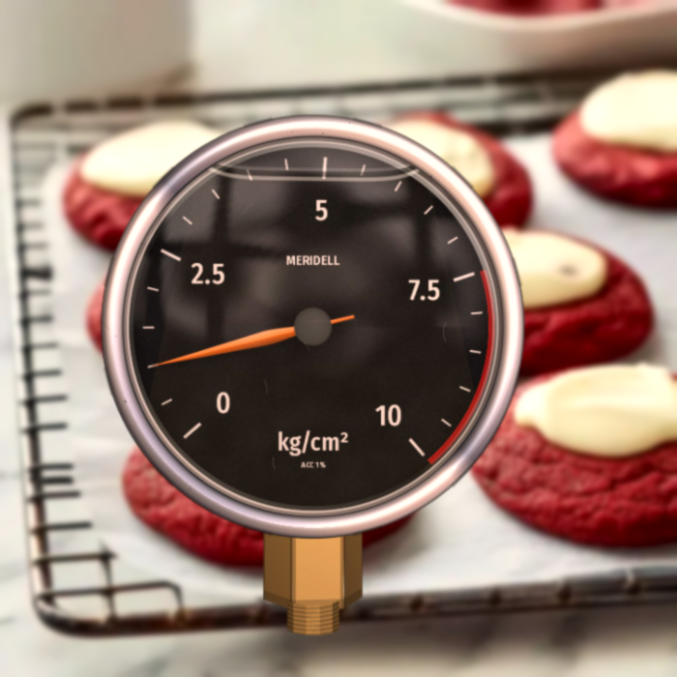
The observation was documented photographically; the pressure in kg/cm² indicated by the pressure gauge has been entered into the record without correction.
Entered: 1 kg/cm²
